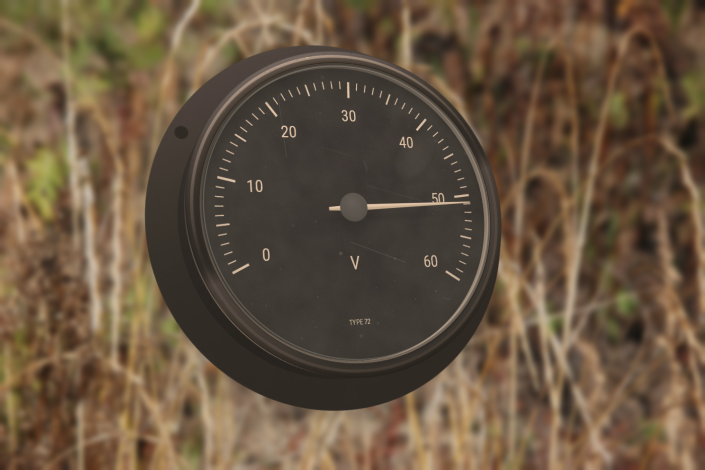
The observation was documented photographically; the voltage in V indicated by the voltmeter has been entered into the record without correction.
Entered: 51 V
